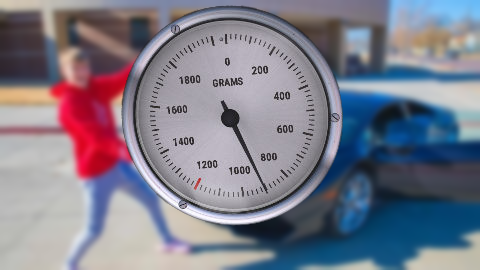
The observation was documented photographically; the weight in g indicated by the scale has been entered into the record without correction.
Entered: 900 g
